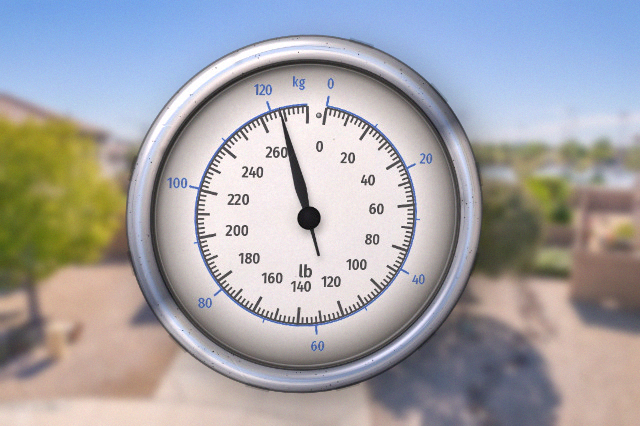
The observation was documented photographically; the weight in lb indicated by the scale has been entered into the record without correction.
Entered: 268 lb
